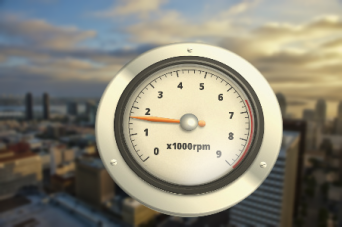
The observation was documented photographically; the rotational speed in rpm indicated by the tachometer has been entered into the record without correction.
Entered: 1600 rpm
